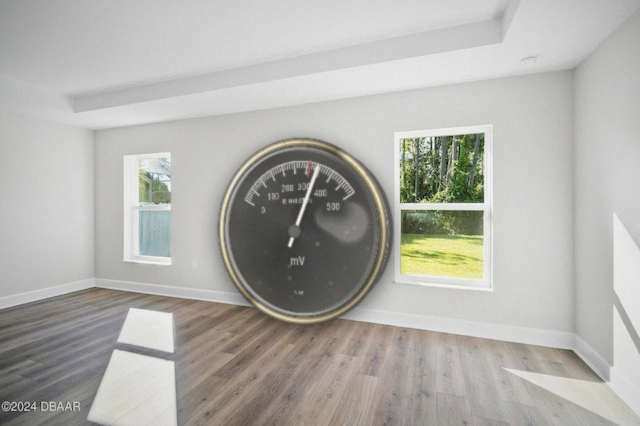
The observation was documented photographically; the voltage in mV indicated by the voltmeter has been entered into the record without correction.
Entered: 350 mV
